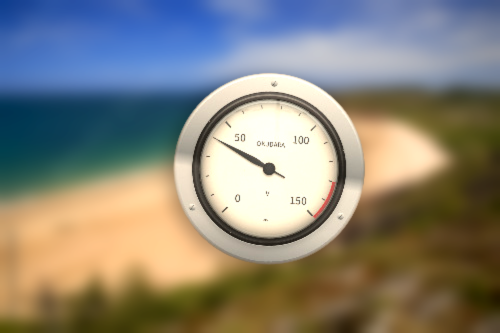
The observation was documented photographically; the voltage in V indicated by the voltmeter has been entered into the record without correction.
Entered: 40 V
